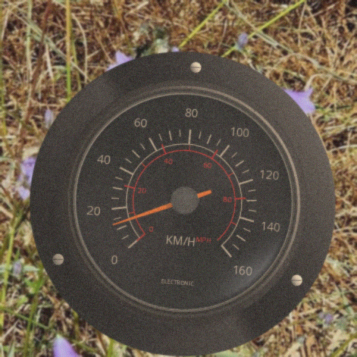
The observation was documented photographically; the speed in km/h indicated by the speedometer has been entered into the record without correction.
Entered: 12.5 km/h
